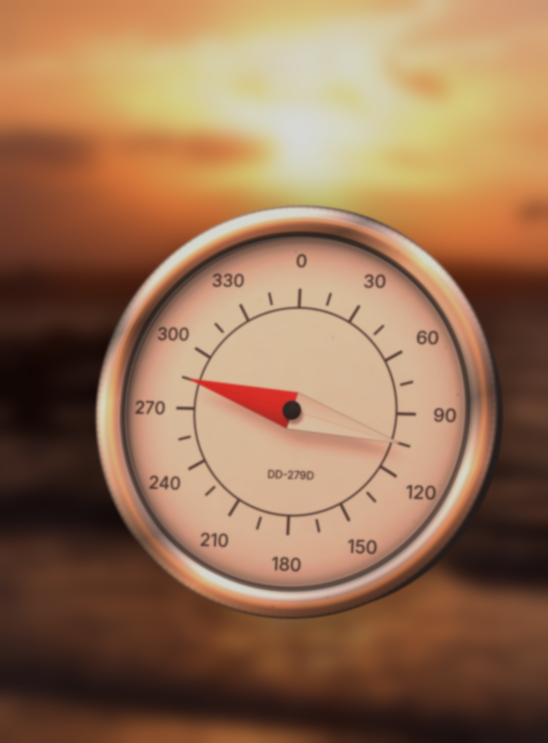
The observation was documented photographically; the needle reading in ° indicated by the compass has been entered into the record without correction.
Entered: 285 °
